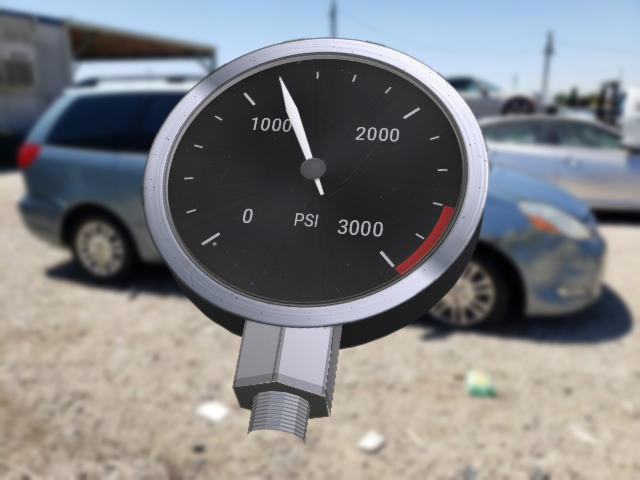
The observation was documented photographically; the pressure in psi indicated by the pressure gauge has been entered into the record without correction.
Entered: 1200 psi
